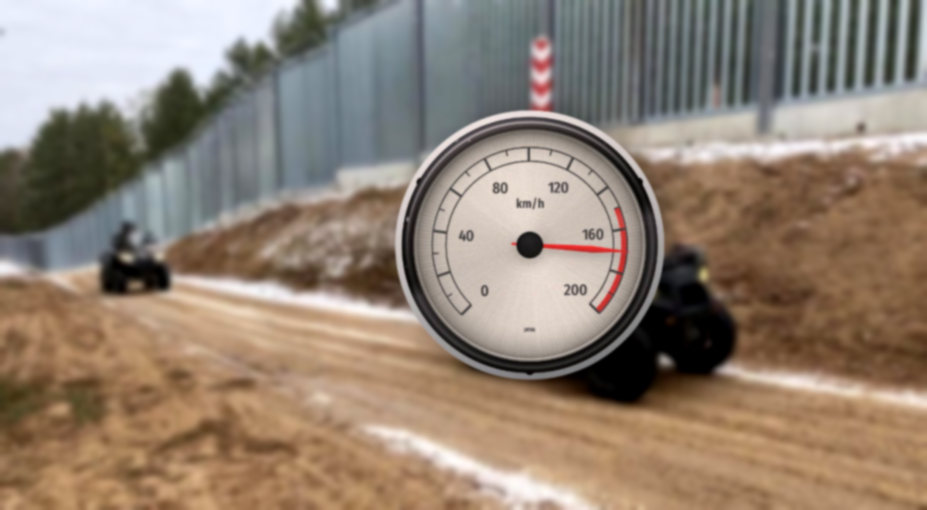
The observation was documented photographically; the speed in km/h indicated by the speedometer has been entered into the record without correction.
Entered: 170 km/h
